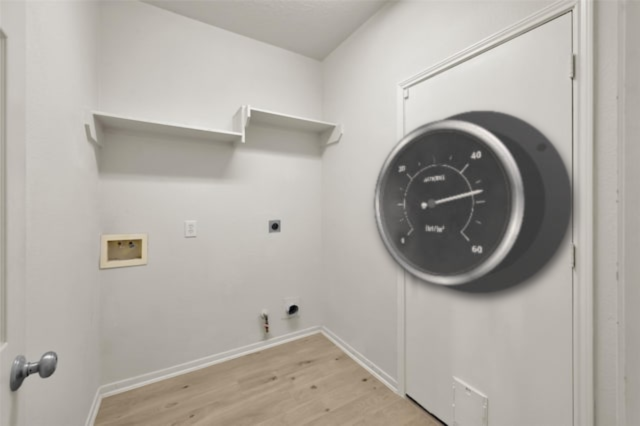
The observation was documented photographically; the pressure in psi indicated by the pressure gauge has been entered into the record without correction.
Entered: 47.5 psi
